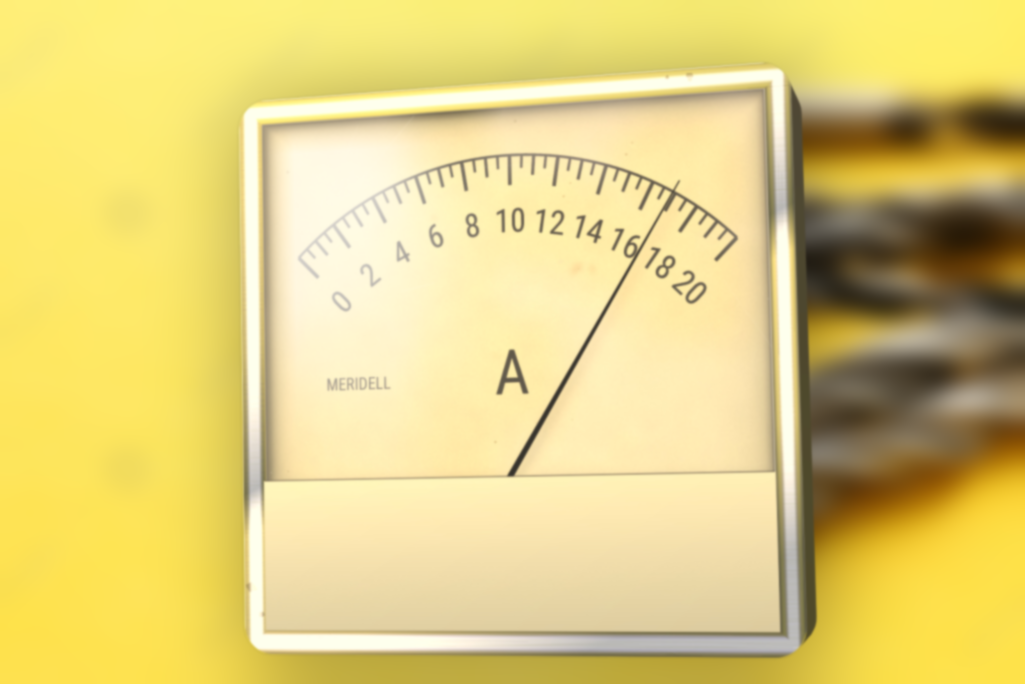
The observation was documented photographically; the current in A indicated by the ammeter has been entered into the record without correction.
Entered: 17 A
